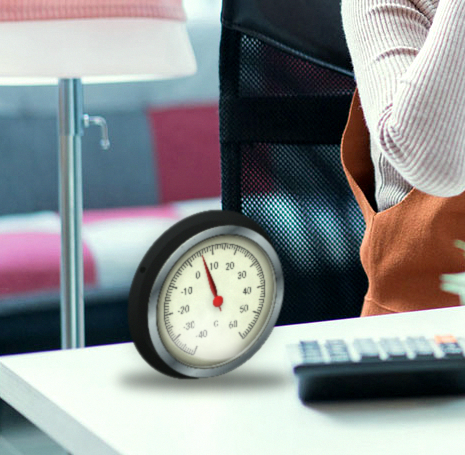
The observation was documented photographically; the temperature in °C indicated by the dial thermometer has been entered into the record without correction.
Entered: 5 °C
